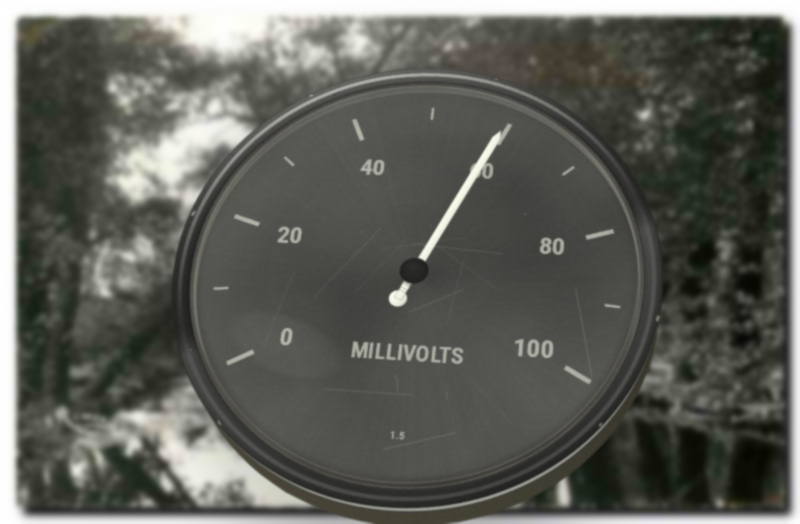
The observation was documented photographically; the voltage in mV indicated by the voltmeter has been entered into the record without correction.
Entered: 60 mV
